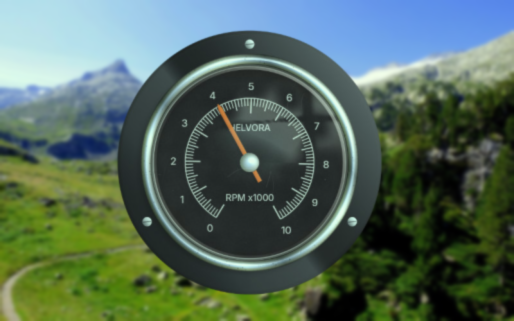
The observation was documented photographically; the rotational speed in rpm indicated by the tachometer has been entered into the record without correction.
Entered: 4000 rpm
